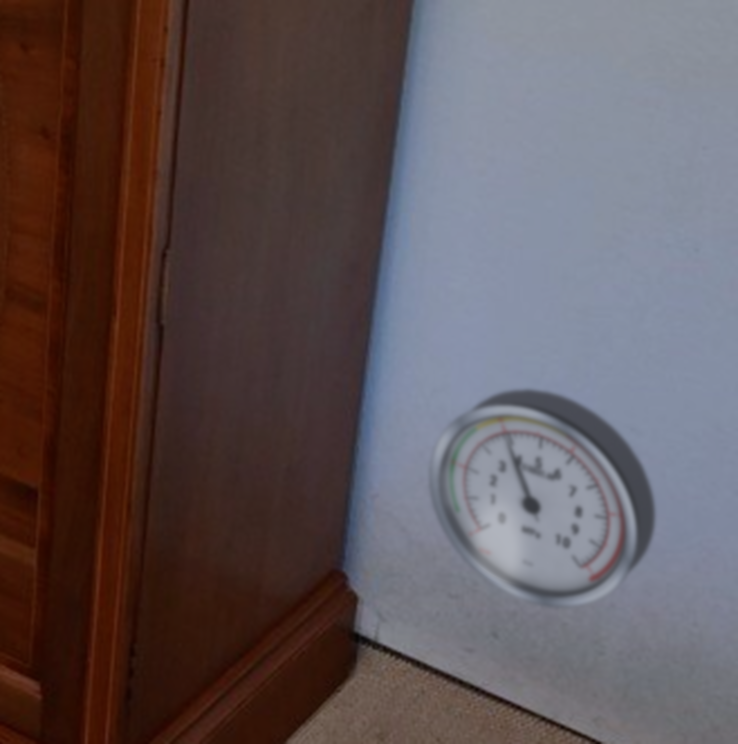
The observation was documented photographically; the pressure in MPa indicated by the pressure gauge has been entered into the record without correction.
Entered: 4 MPa
